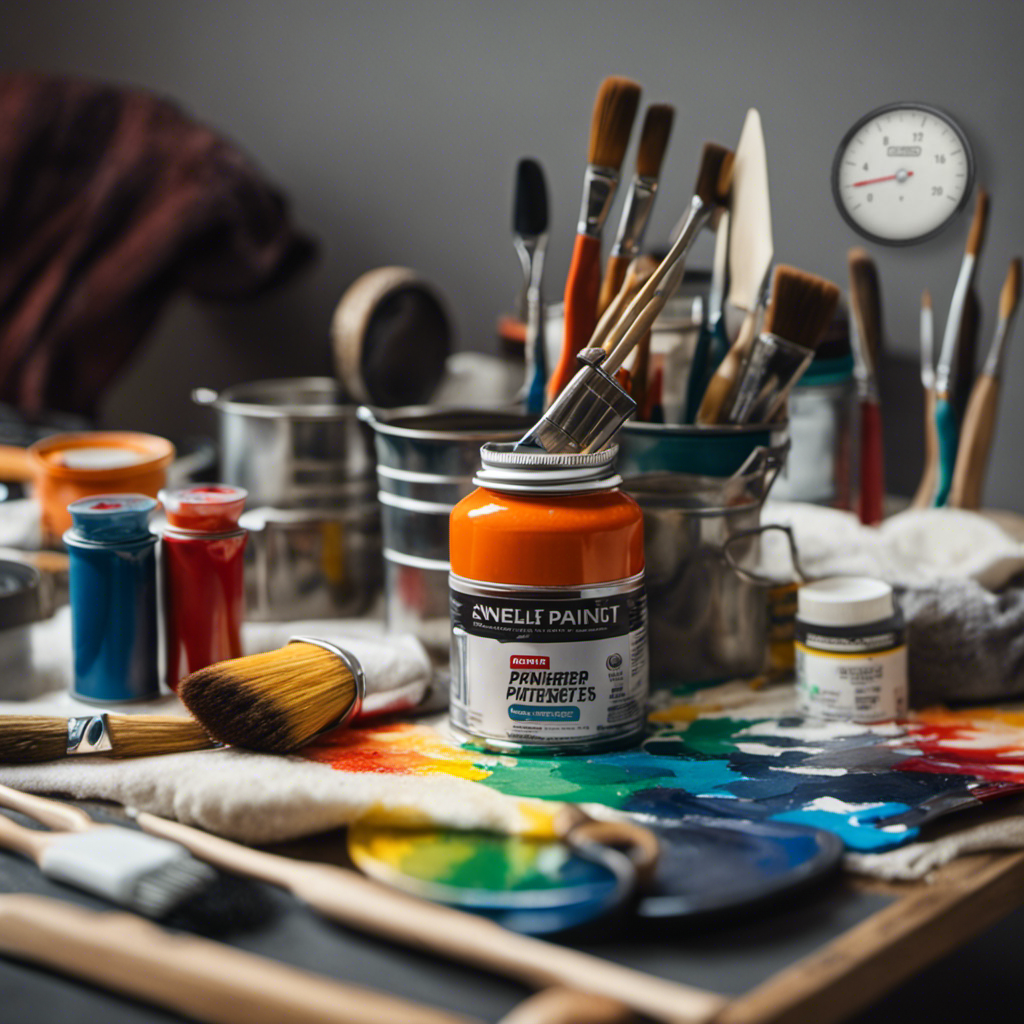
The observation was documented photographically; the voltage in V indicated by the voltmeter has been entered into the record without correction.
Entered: 2 V
